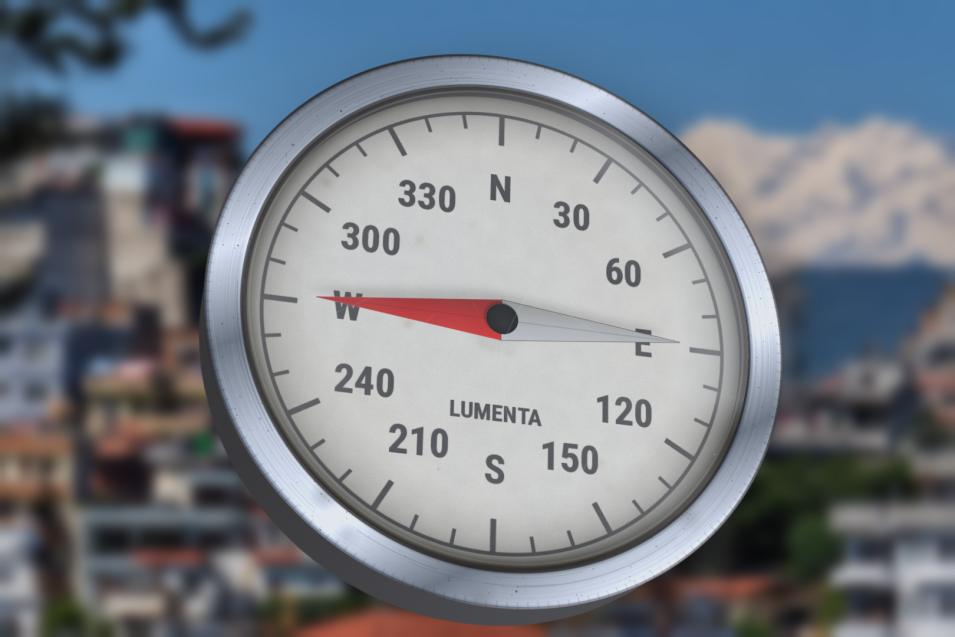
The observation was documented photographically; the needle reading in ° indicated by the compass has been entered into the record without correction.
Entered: 270 °
